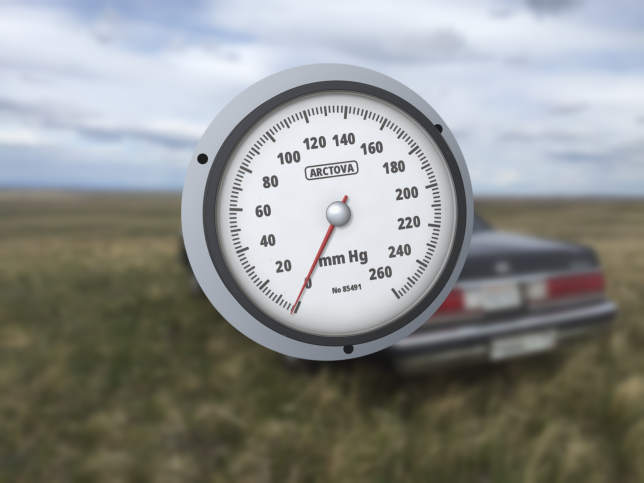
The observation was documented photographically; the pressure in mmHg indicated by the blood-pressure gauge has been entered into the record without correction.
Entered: 2 mmHg
